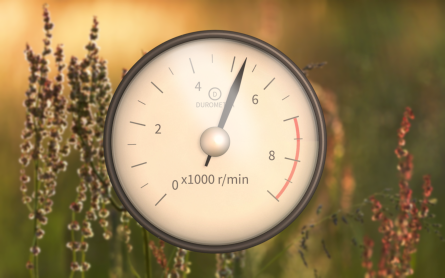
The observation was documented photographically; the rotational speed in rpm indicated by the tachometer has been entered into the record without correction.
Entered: 5250 rpm
